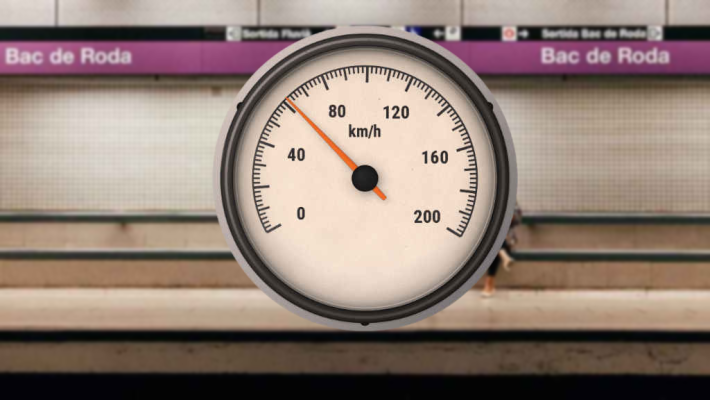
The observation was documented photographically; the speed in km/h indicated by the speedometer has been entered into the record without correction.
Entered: 62 km/h
